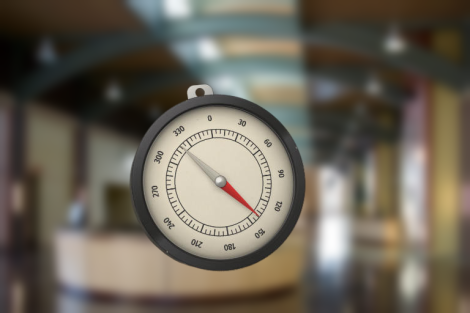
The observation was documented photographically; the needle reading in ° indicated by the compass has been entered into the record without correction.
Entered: 140 °
